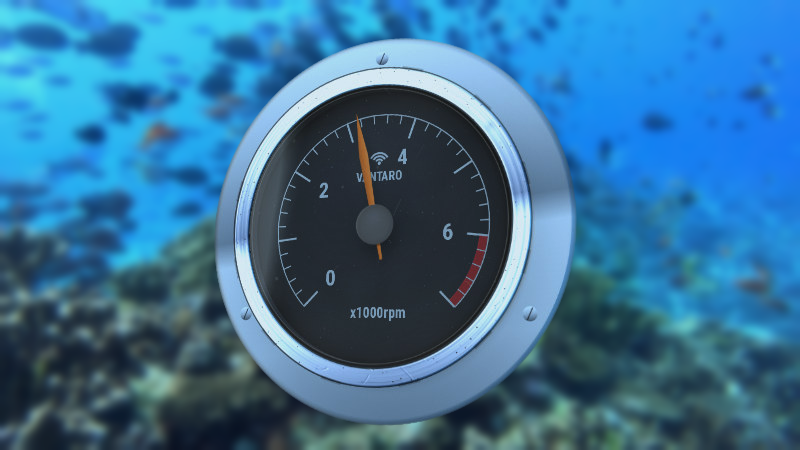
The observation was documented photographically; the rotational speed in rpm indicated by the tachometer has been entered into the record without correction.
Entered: 3200 rpm
